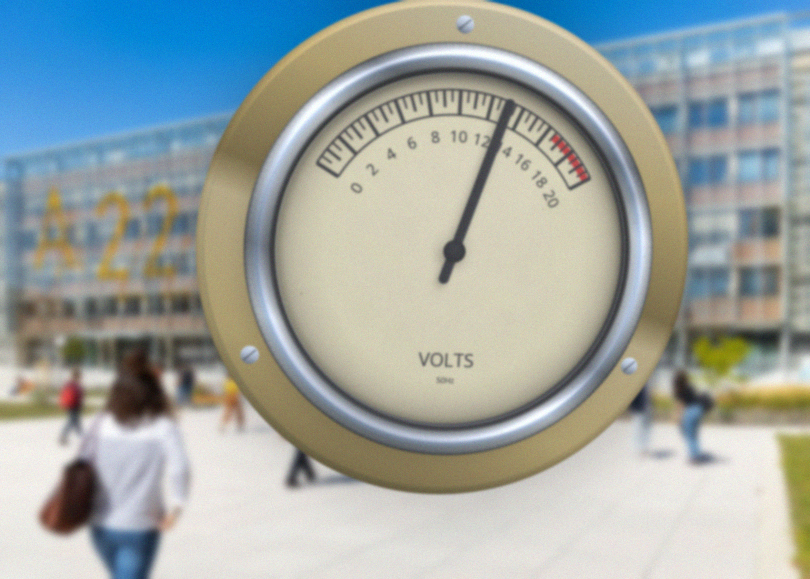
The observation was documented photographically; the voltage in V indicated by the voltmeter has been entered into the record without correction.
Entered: 13 V
